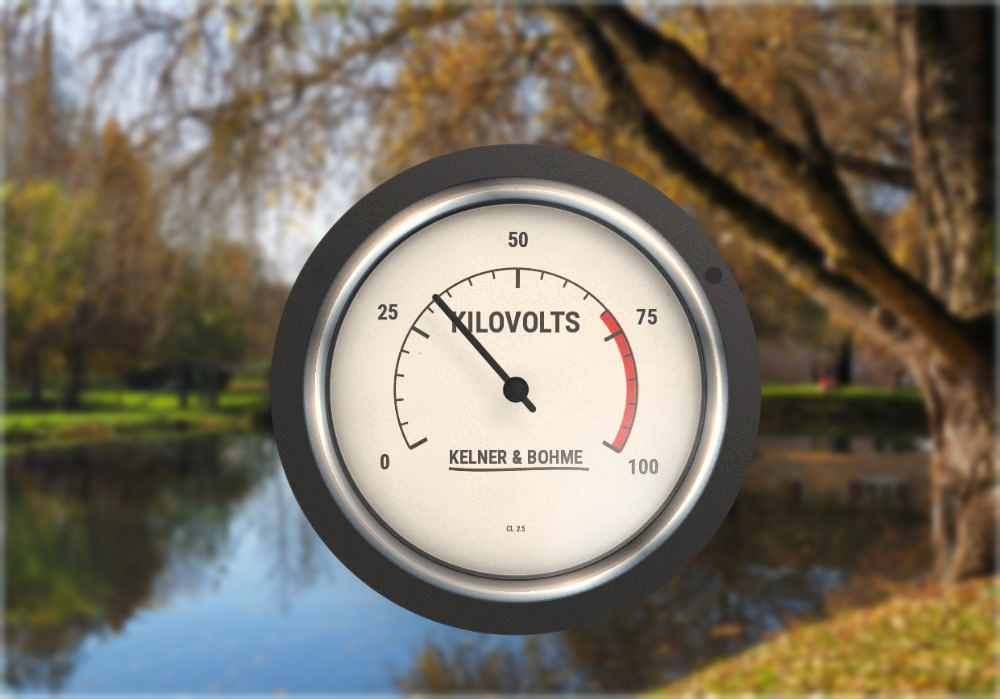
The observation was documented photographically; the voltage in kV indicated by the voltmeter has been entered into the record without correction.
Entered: 32.5 kV
